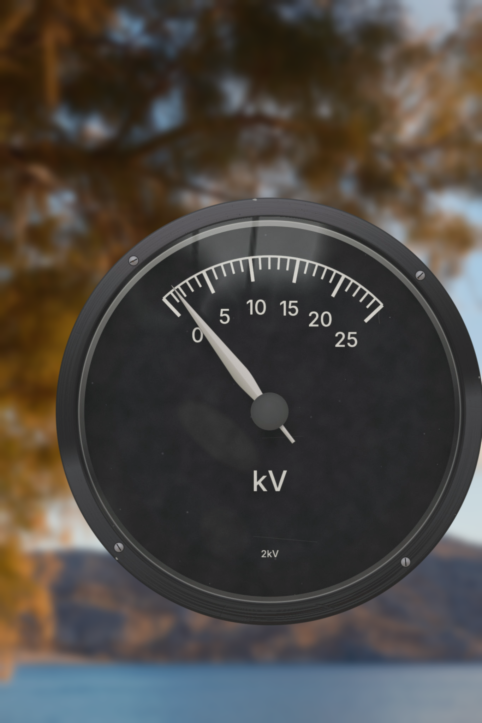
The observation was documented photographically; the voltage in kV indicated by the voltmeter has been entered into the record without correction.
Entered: 1.5 kV
